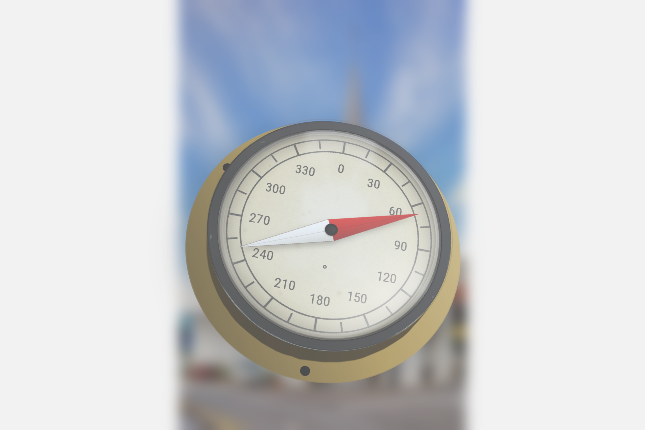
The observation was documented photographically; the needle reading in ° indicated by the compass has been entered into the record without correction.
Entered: 67.5 °
